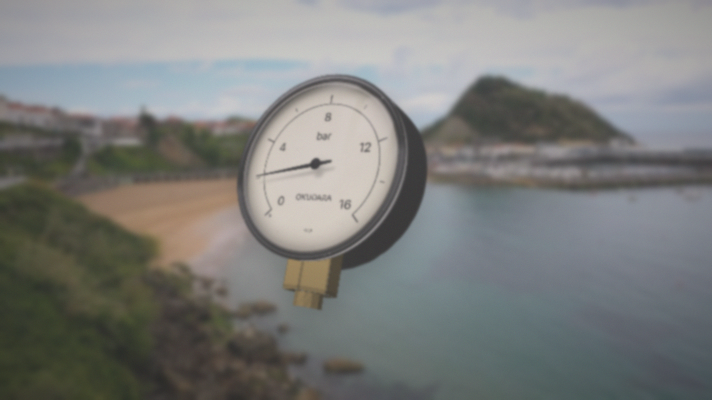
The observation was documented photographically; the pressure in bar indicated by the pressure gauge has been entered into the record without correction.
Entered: 2 bar
